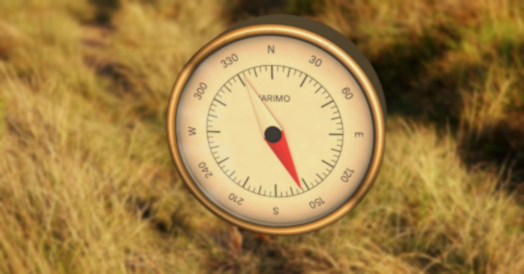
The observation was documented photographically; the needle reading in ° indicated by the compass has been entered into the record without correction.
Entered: 155 °
